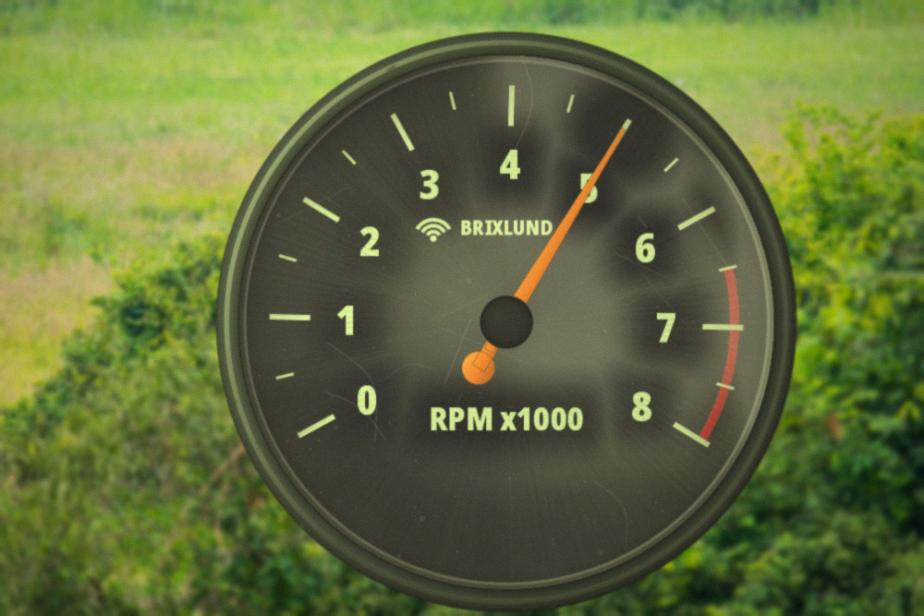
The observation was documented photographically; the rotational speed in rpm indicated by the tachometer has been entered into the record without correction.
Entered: 5000 rpm
